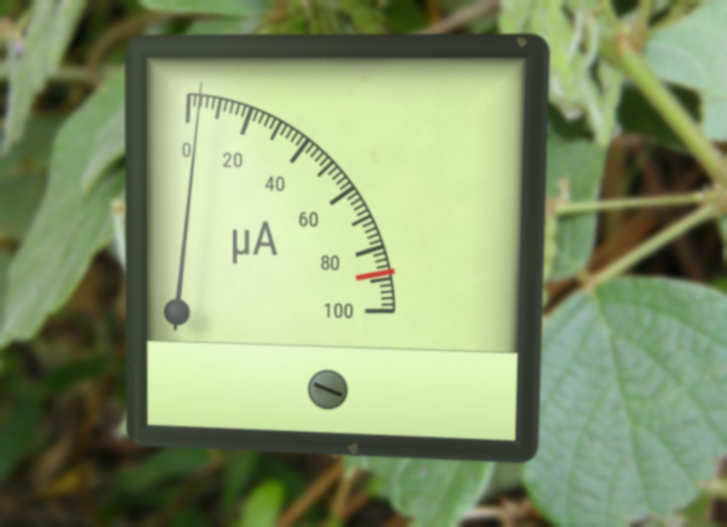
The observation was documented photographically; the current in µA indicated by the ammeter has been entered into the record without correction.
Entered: 4 µA
